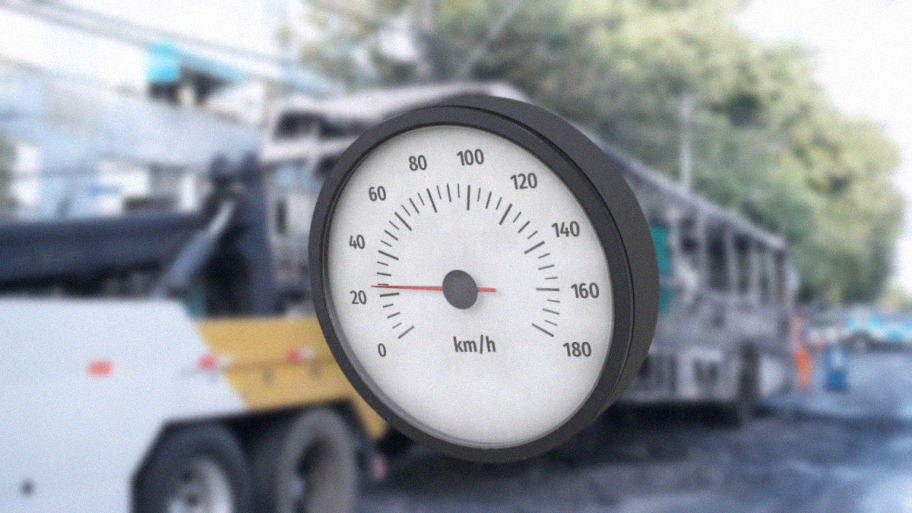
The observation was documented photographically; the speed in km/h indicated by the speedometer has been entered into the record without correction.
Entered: 25 km/h
